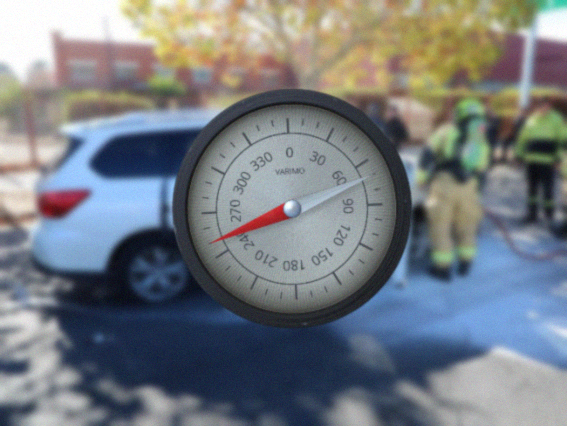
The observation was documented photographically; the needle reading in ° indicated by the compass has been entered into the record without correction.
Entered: 250 °
